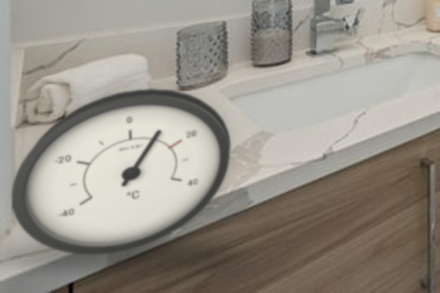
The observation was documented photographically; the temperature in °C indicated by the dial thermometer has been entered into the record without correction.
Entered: 10 °C
